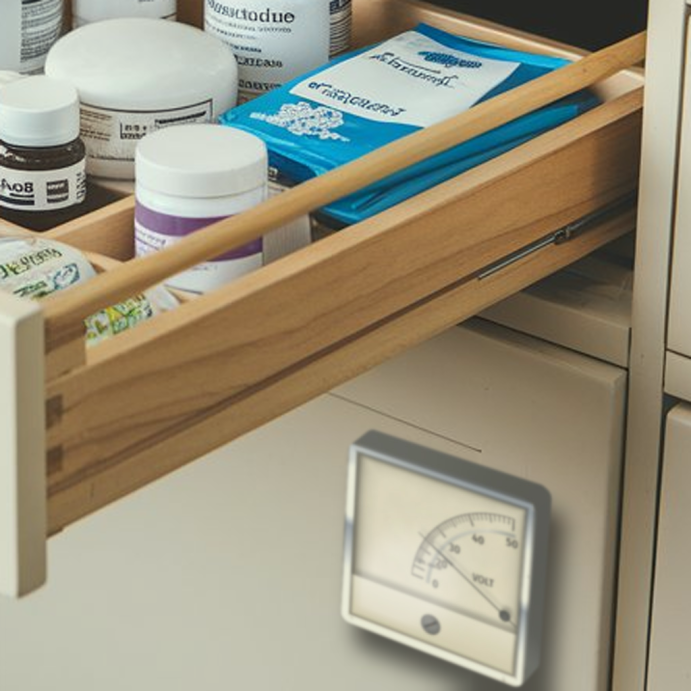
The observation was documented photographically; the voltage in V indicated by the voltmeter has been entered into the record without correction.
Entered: 25 V
